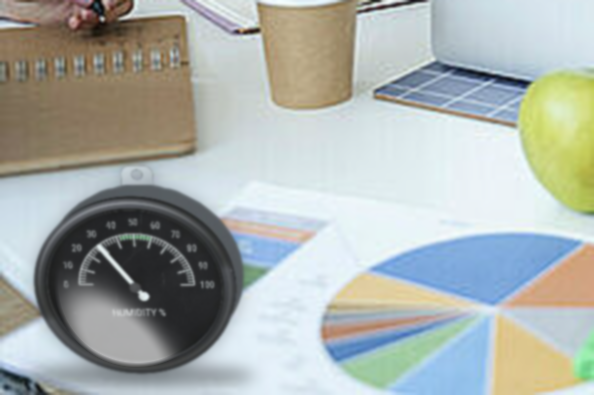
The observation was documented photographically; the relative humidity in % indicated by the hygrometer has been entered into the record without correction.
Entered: 30 %
